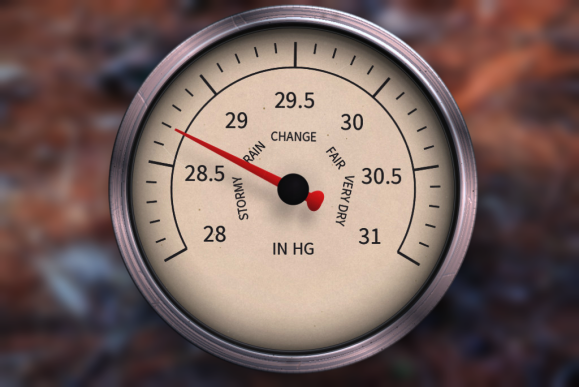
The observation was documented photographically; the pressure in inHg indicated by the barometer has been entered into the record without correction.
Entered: 28.7 inHg
